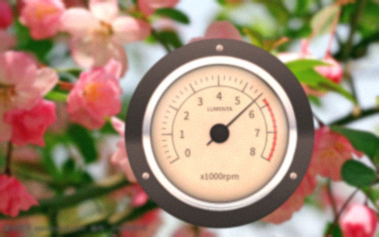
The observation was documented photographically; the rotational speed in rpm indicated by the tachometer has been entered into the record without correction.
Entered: 5600 rpm
